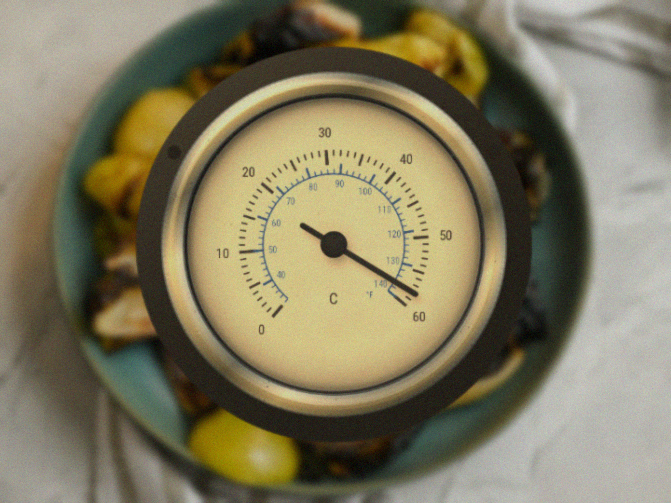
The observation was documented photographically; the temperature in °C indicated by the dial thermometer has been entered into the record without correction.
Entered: 58 °C
